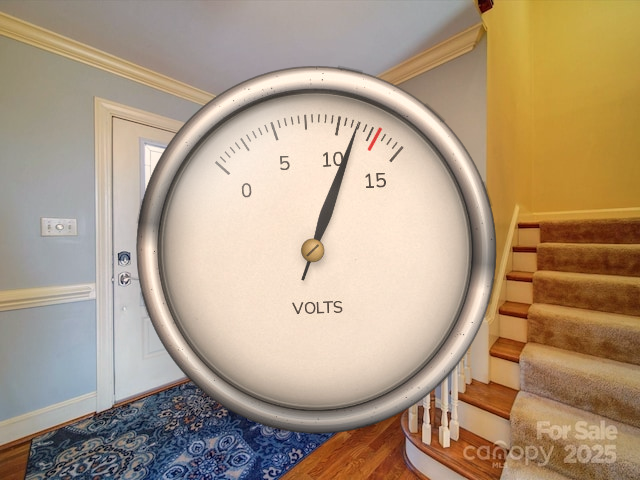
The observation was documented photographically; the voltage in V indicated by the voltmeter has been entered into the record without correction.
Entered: 11.5 V
